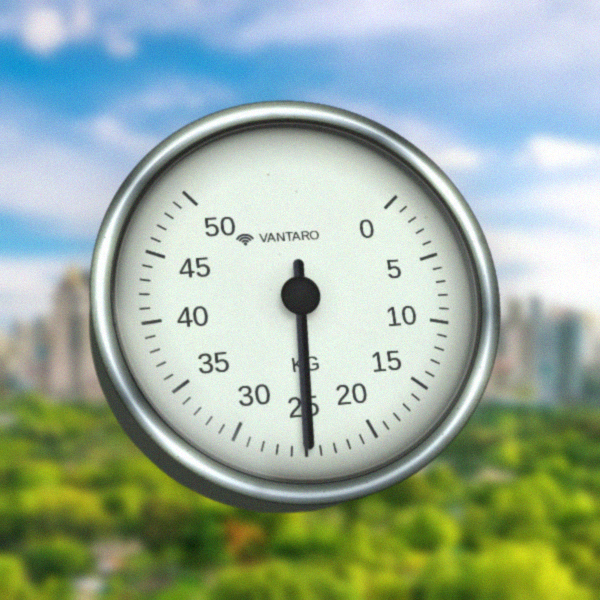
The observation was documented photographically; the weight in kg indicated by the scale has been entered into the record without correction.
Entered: 25 kg
